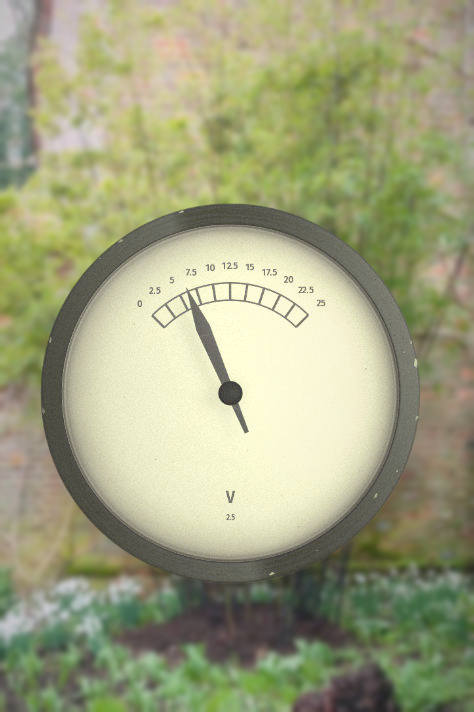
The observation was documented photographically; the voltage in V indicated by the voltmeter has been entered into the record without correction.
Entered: 6.25 V
